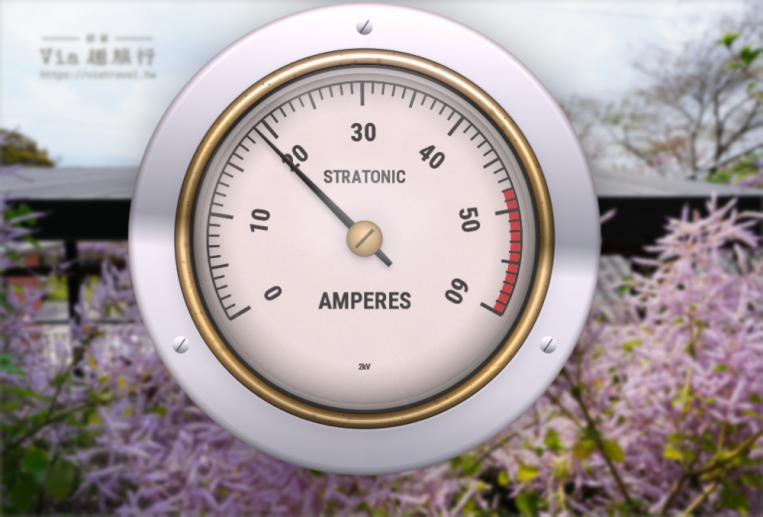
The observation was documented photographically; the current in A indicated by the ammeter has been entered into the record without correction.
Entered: 19 A
